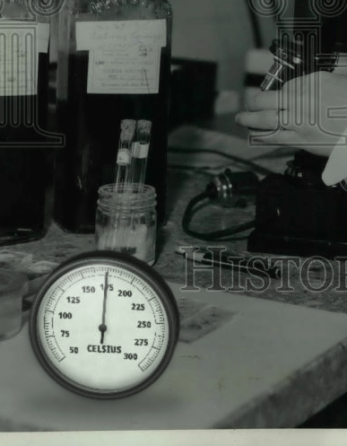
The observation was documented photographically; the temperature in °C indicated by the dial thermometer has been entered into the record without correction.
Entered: 175 °C
